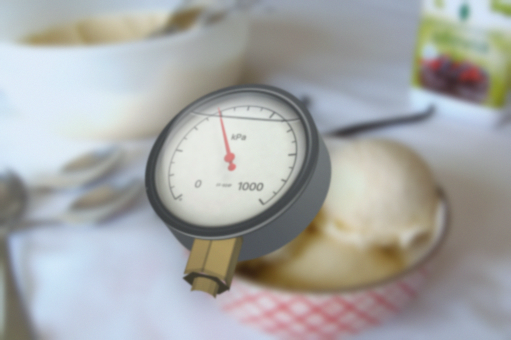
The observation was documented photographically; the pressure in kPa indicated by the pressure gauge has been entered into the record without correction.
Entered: 400 kPa
